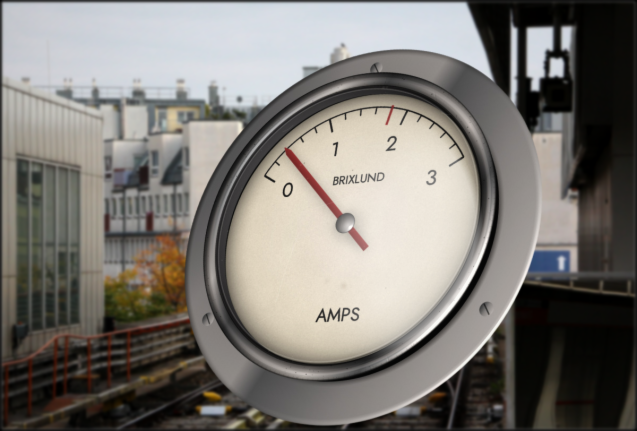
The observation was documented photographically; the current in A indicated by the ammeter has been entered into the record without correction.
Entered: 0.4 A
